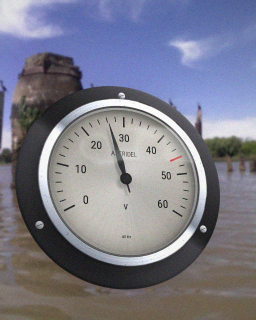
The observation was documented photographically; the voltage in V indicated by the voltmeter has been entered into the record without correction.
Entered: 26 V
